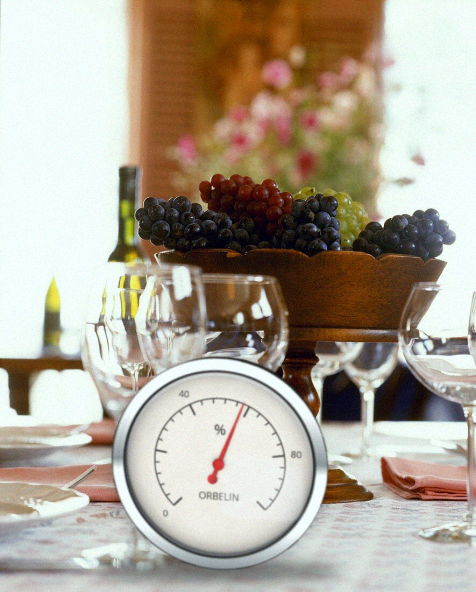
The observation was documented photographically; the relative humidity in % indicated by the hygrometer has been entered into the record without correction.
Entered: 58 %
